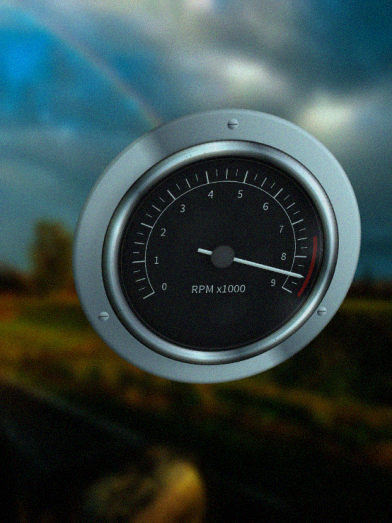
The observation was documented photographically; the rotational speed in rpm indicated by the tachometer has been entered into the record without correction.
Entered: 8500 rpm
